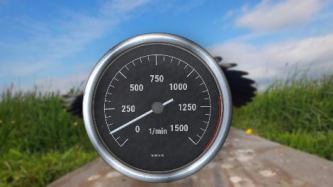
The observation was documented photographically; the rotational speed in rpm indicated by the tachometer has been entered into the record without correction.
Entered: 100 rpm
